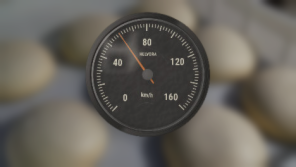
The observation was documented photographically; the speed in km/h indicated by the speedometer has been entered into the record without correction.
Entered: 60 km/h
